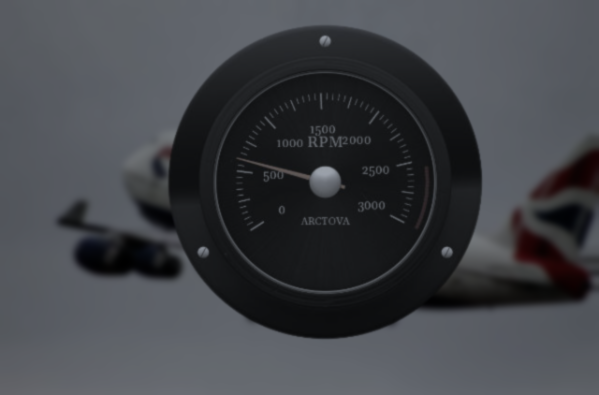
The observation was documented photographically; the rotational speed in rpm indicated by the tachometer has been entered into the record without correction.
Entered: 600 rpm
